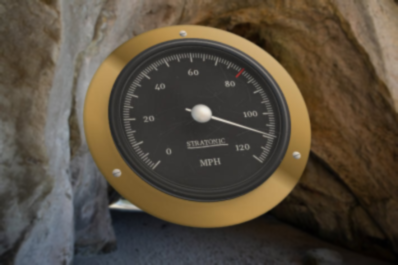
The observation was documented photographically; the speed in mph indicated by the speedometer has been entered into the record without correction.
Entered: 110 mph
